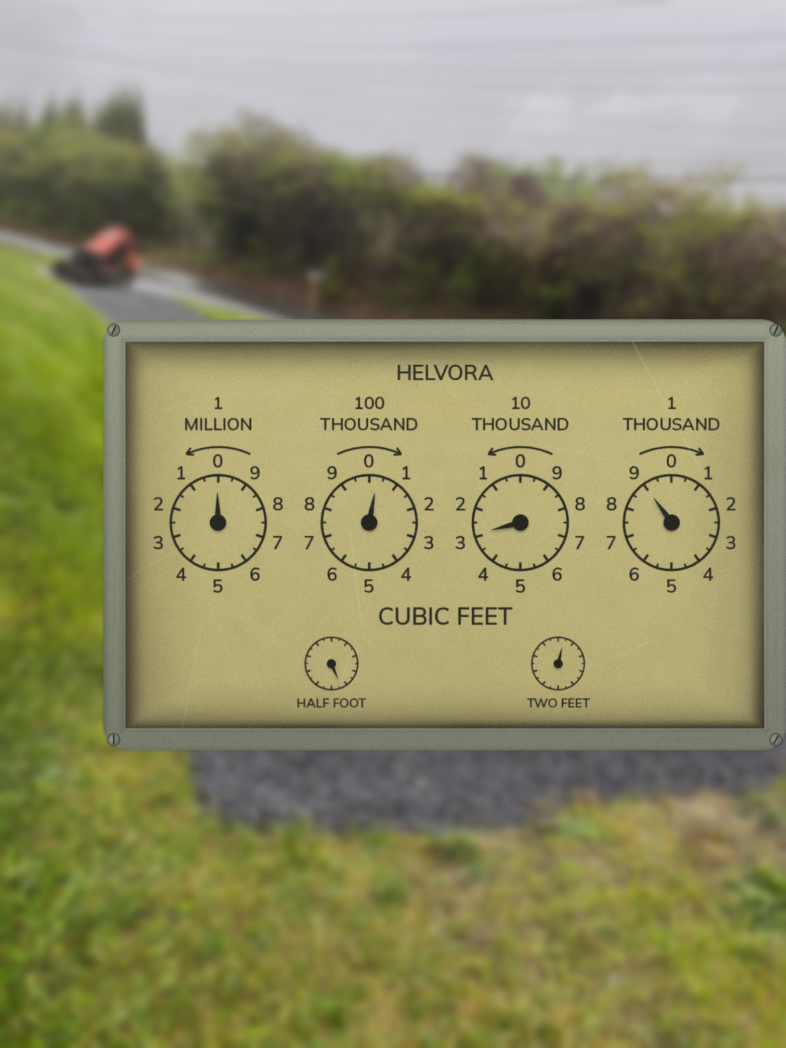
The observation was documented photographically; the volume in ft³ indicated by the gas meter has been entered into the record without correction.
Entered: 2900 ft³
